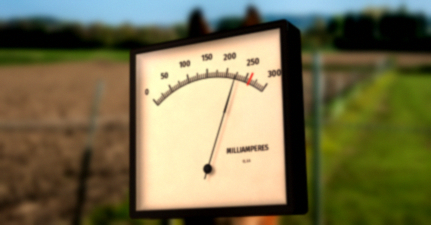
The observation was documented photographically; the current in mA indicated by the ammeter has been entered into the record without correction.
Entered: 225 mA
